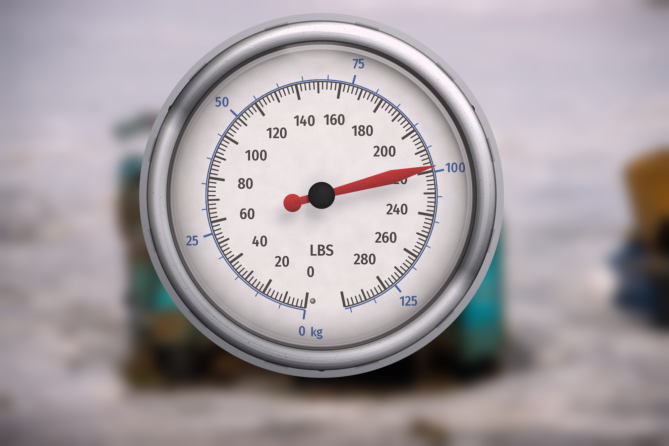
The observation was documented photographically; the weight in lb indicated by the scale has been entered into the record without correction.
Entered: 218 lb
